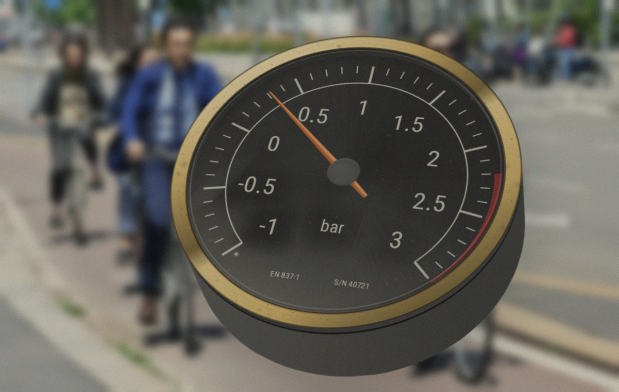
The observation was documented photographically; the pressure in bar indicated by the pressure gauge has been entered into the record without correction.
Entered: 0.3 bar
